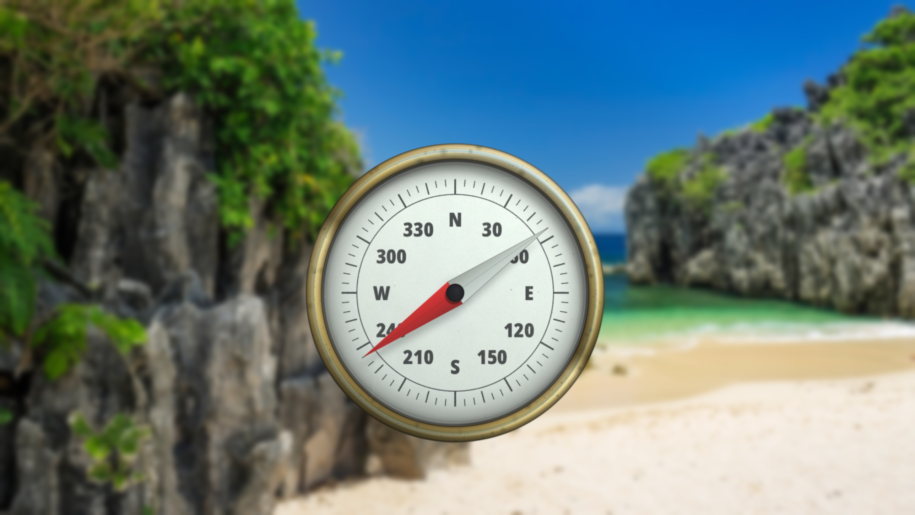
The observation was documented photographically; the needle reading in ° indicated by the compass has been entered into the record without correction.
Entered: 235 °
